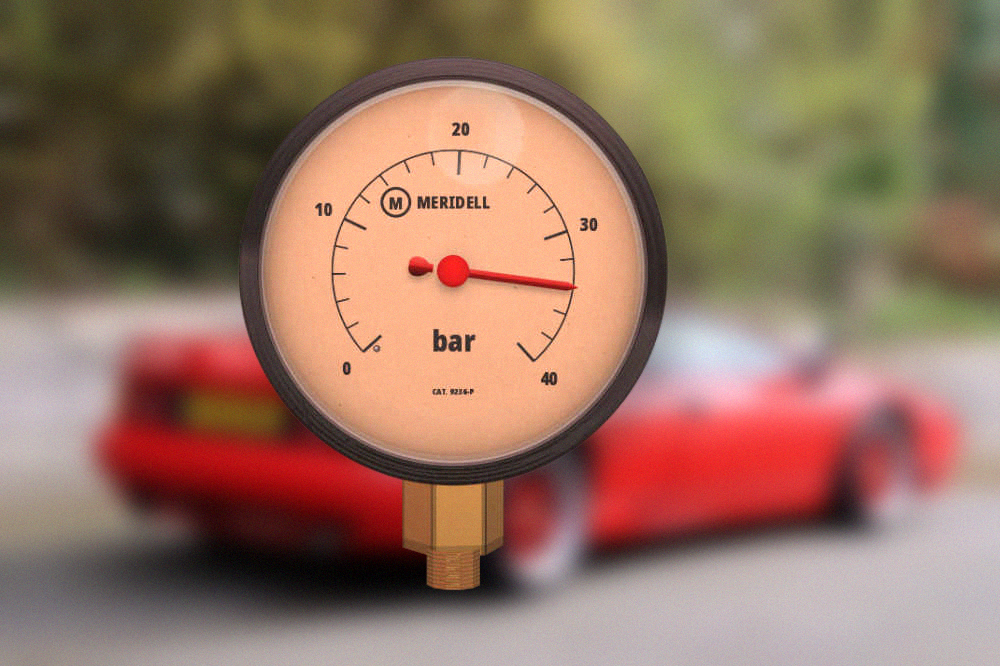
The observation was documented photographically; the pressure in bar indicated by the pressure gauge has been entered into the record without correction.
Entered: 34 bar
